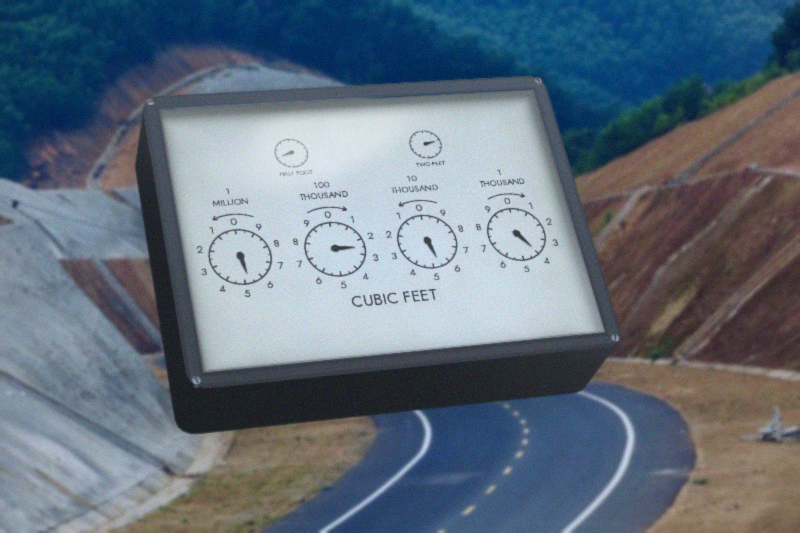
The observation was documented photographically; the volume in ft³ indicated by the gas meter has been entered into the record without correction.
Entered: 525400 ft³
